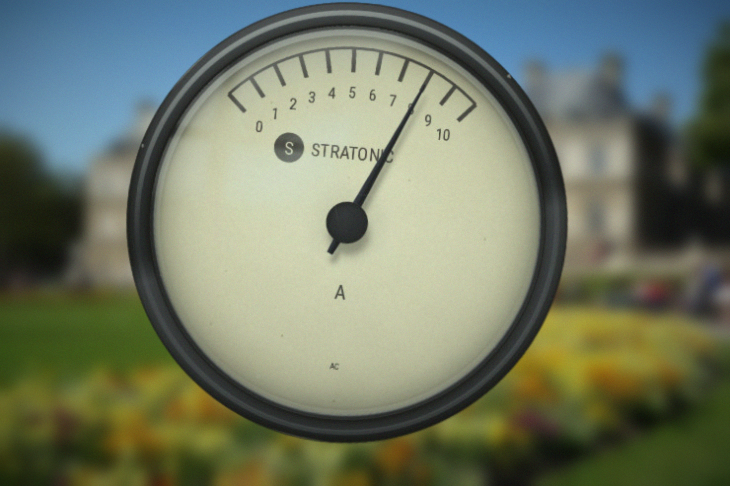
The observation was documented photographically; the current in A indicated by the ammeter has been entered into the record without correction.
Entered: 8 A
